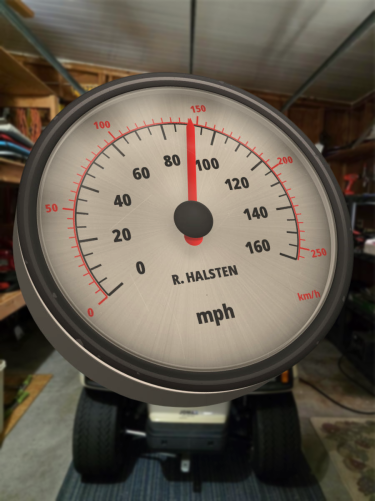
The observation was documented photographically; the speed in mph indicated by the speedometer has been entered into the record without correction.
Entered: 90 mph
